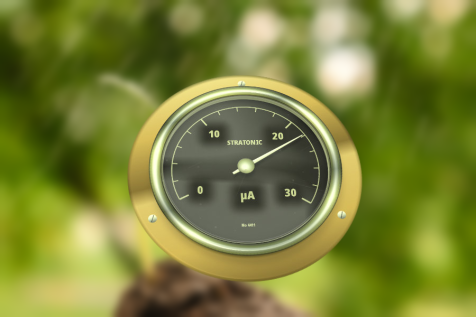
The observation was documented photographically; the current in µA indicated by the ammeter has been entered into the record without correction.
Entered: 22 µA
